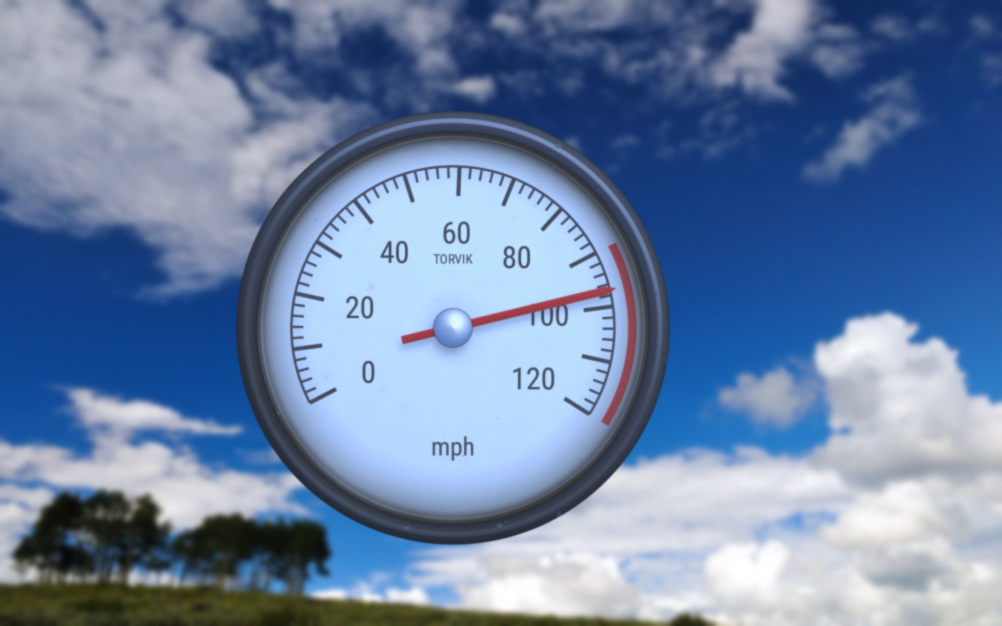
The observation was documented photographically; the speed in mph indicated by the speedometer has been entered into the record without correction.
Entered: 97 mph
